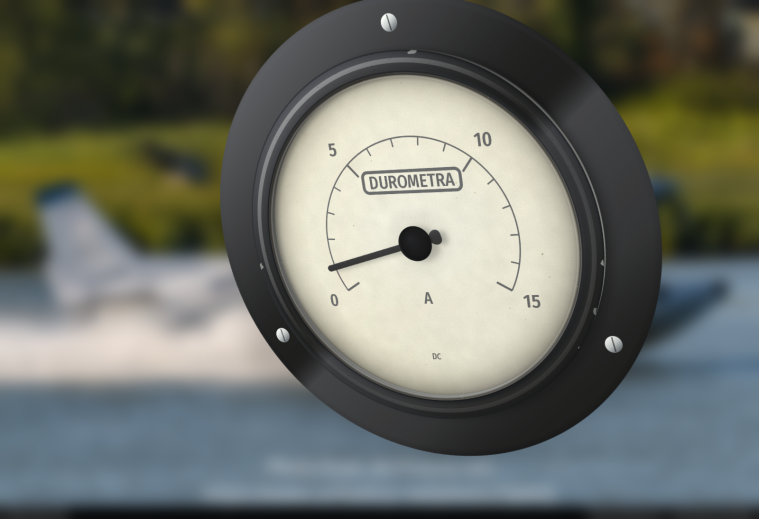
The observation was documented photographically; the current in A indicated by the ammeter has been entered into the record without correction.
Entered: 1 A
